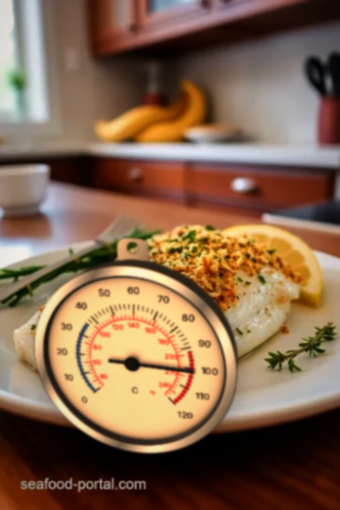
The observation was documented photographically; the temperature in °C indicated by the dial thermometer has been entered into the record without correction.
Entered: 100 °C
